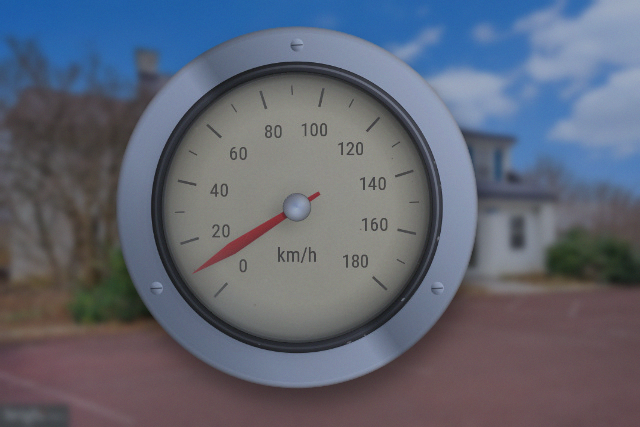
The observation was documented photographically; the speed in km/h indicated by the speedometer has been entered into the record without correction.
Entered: 10 km/h
